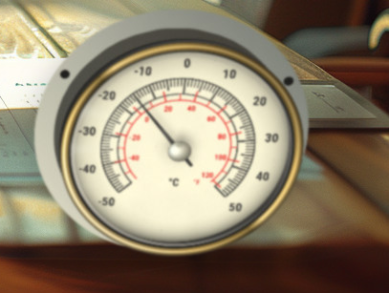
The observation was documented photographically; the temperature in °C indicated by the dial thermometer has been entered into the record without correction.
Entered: -15 °C
